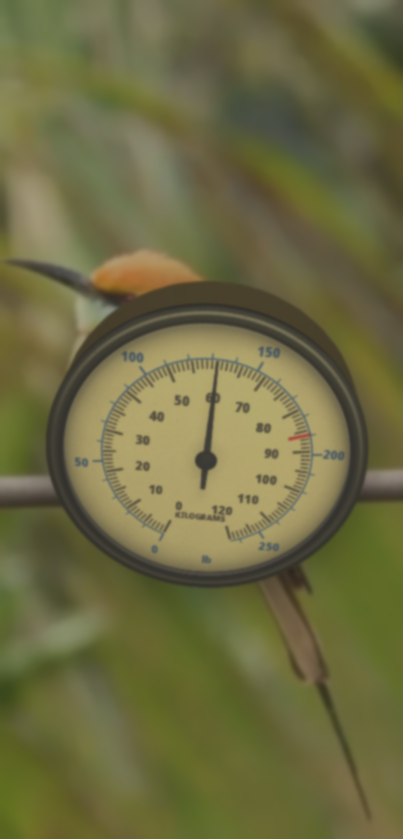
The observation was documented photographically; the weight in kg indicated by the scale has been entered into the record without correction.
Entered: 60 kg
